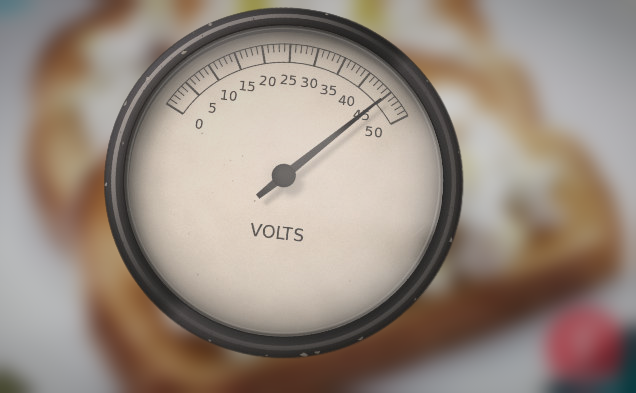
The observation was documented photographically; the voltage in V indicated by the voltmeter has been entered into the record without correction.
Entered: 45 V
